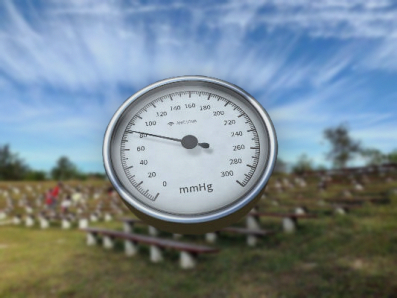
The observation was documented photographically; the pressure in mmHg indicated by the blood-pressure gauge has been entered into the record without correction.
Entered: 80 mmHg
